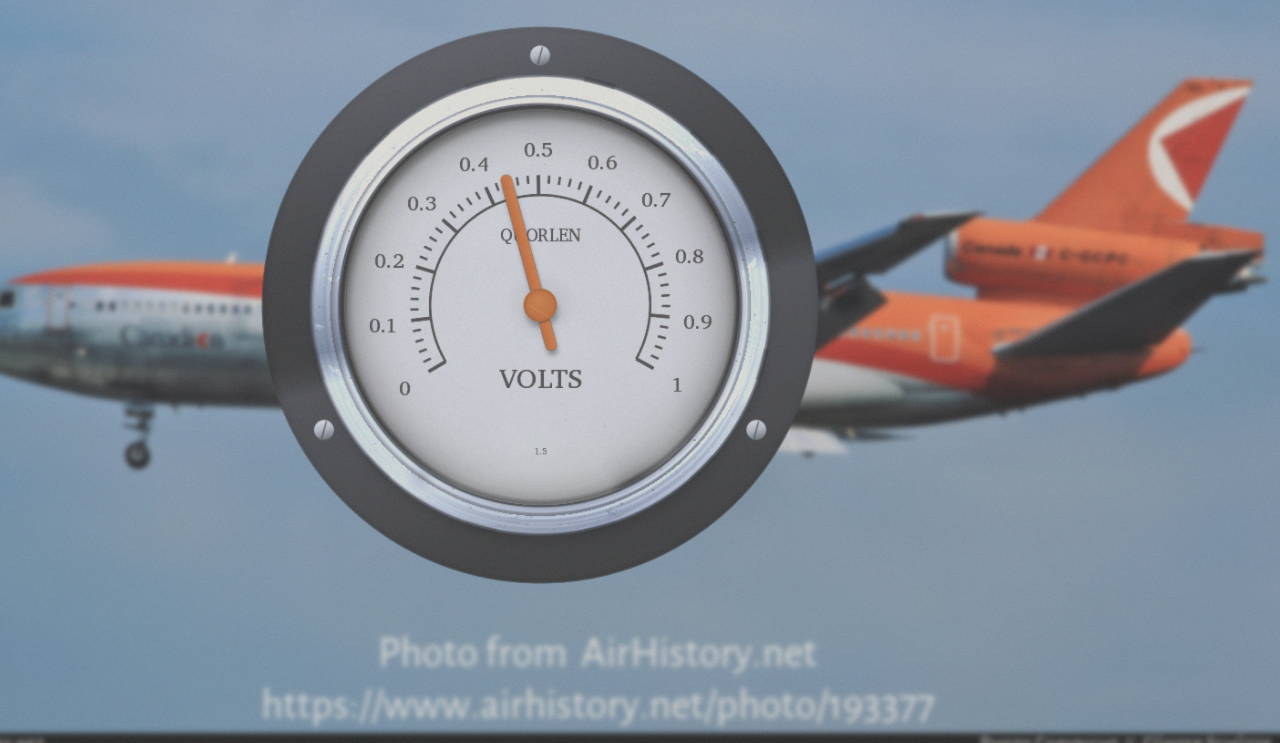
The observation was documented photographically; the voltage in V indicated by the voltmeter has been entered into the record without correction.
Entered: 0.44 V
